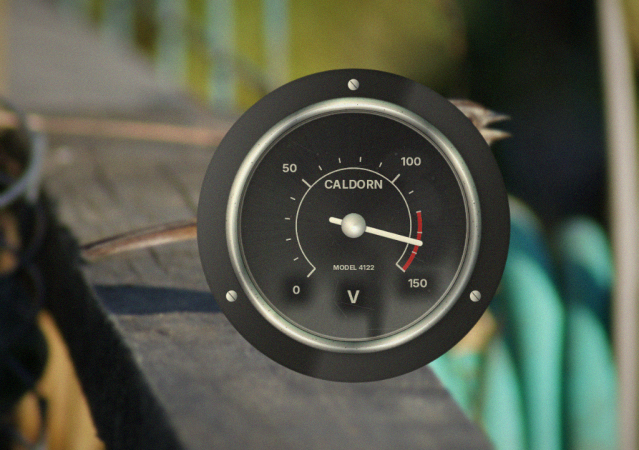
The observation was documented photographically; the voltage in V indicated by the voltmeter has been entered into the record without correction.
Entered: 135 V
